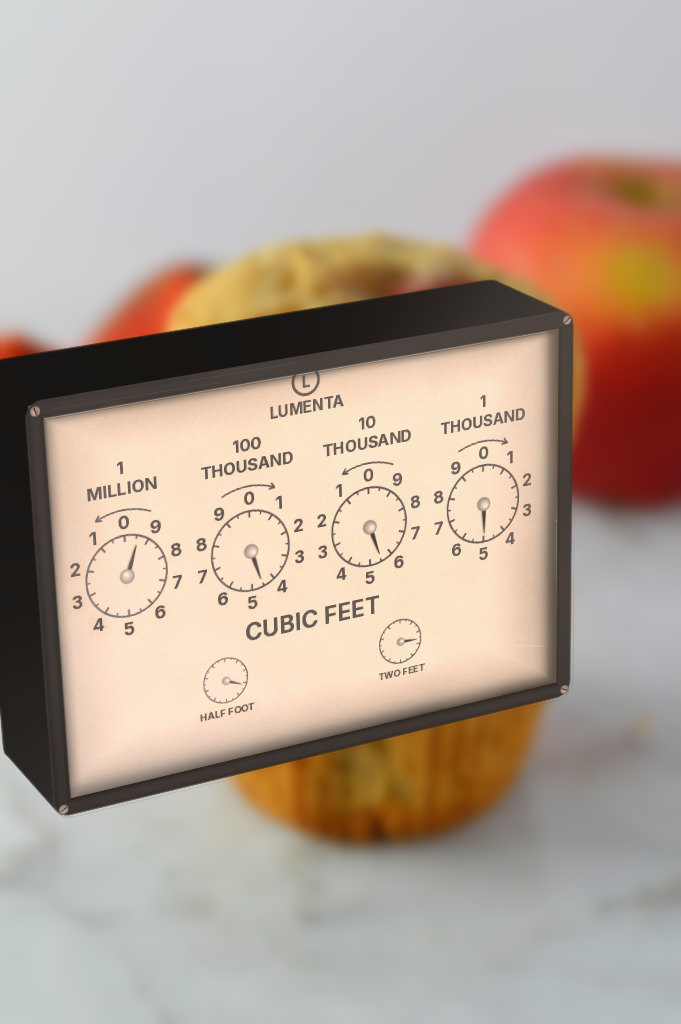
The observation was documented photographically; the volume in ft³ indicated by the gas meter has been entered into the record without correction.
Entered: 945500 ft³
